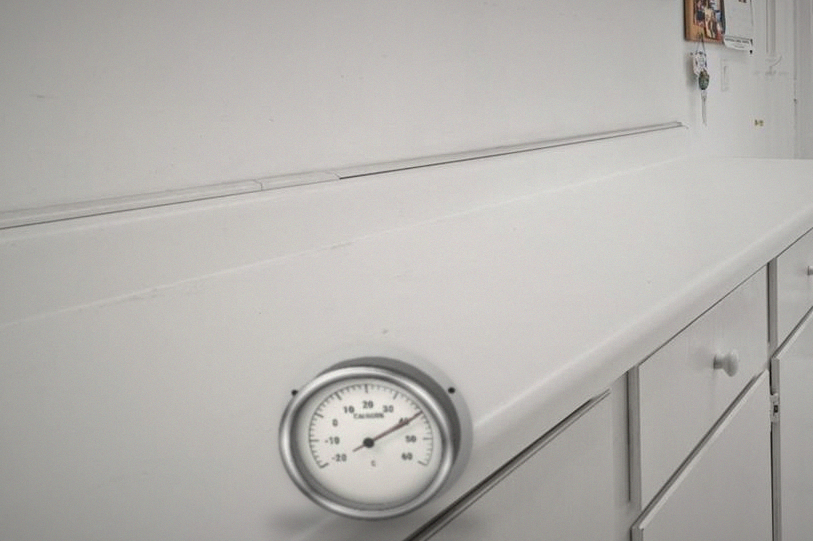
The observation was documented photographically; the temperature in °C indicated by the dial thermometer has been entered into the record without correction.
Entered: 40 °C
